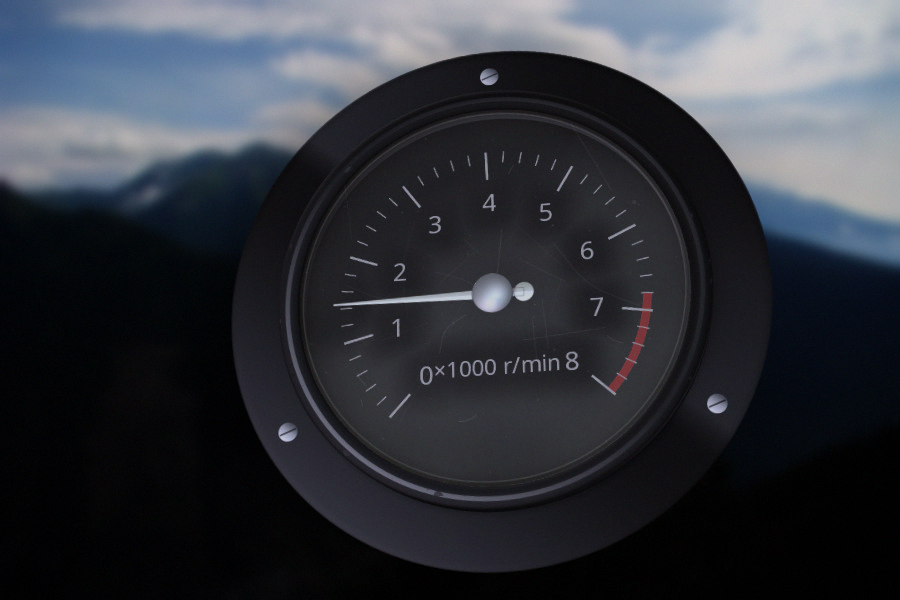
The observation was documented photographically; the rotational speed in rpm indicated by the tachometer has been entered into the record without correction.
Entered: 1400 rpm
